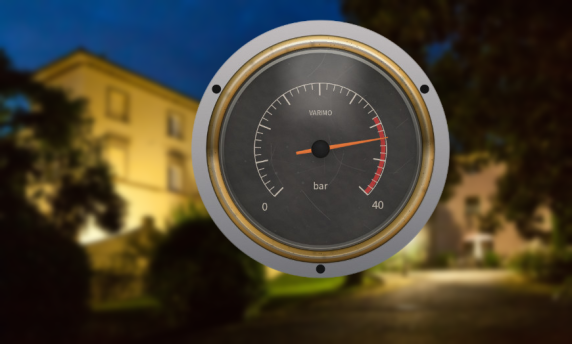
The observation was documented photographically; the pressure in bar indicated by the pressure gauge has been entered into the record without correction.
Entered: 32 bar
